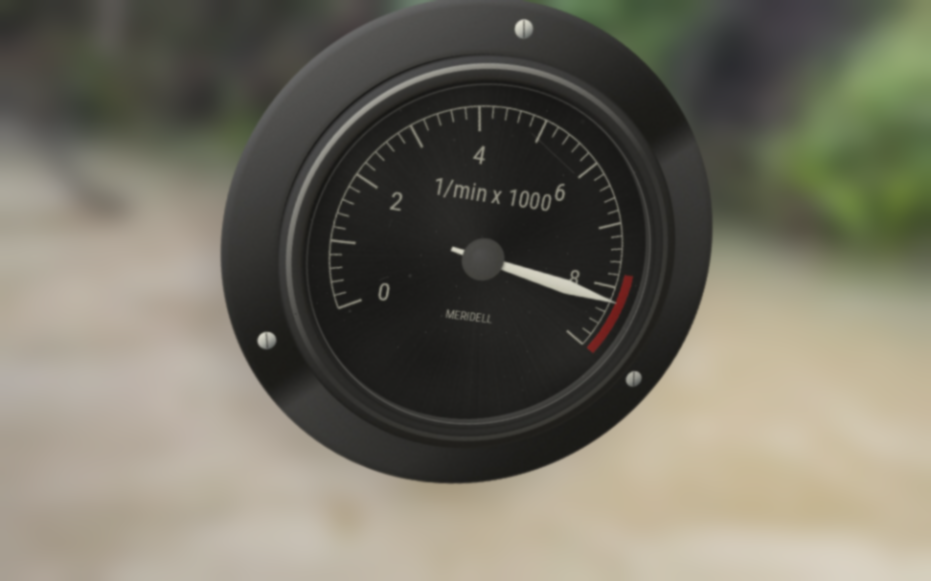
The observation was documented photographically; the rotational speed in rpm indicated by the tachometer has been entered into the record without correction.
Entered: 8200 rpm
